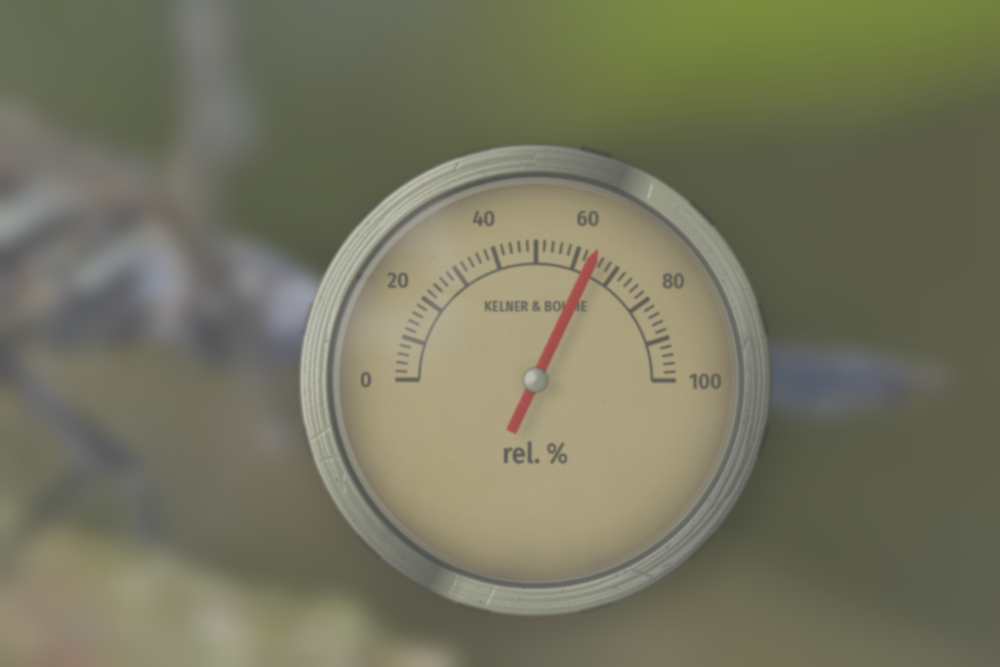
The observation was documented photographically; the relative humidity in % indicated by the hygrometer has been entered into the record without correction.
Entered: 64 %
